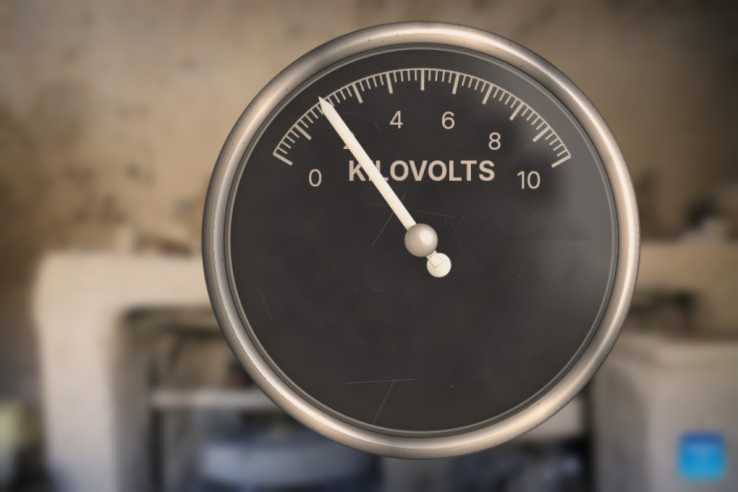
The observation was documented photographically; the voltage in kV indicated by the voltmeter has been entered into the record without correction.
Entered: 2 kV
